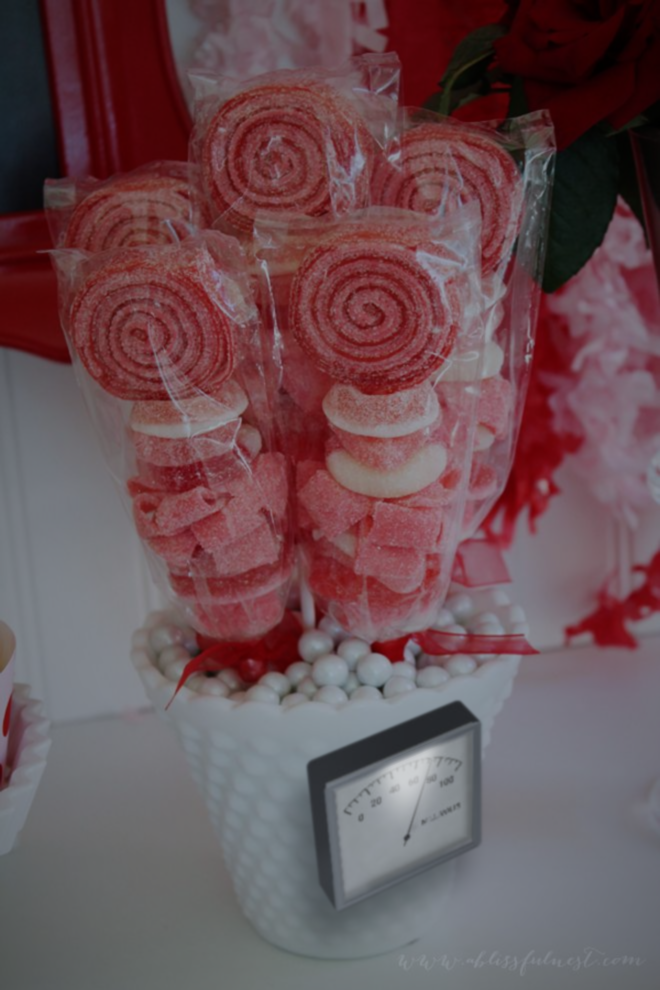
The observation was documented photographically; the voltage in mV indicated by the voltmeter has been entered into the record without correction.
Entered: 70 mV
